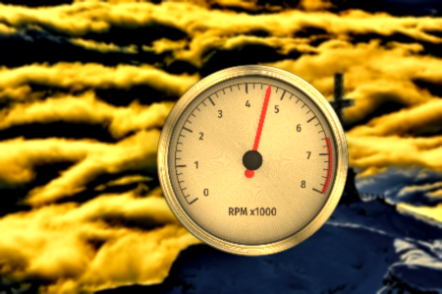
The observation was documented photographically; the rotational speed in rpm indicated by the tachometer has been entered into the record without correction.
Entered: 4600 rpm
